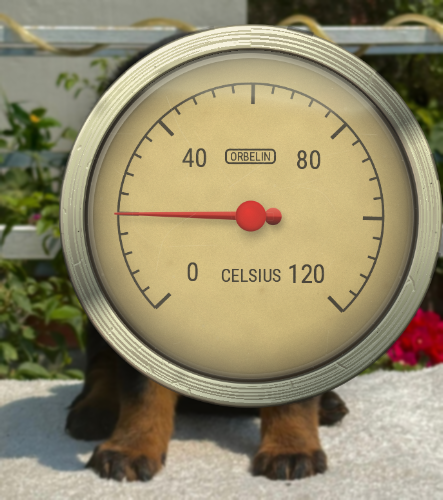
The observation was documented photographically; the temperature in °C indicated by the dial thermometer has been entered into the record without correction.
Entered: 20 °C
